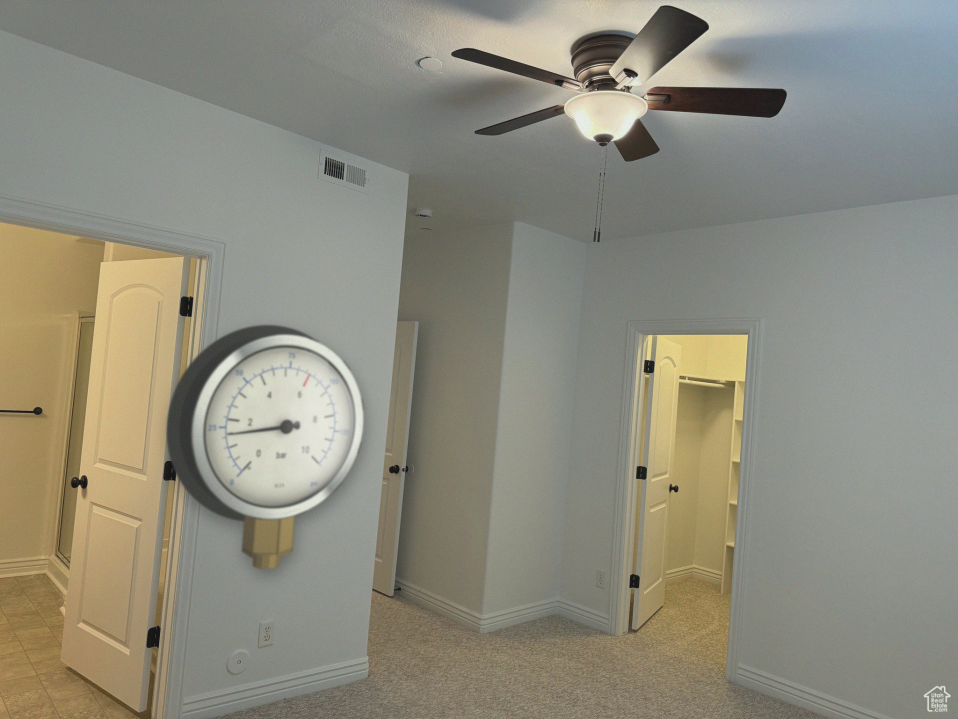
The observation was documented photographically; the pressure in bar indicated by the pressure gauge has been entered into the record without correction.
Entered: 1.5 bar
